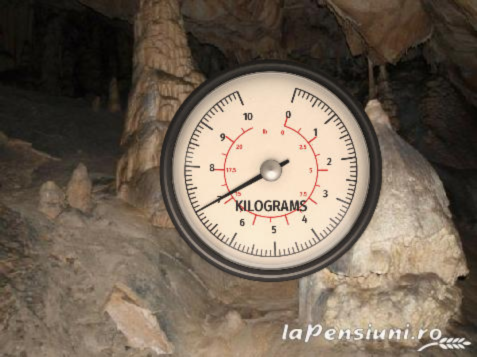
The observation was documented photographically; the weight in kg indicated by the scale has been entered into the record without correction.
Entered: 7 kg
